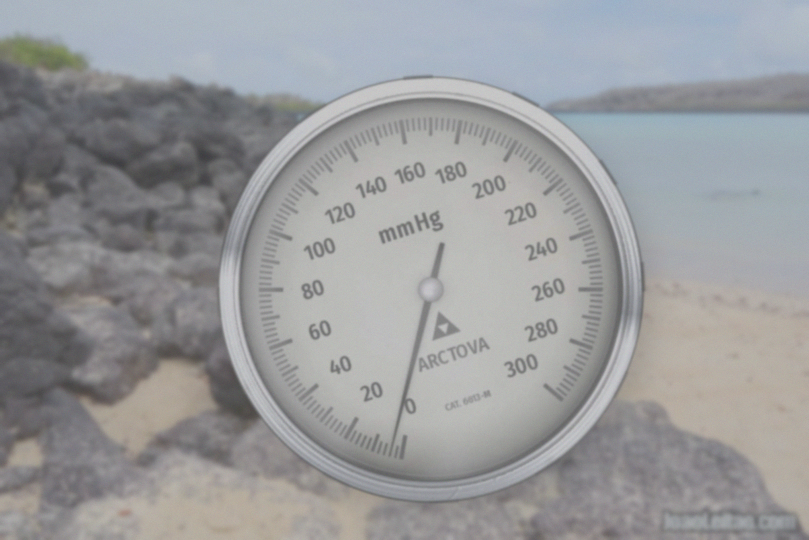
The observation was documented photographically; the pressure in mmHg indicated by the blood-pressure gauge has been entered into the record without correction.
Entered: 4 mmHg
